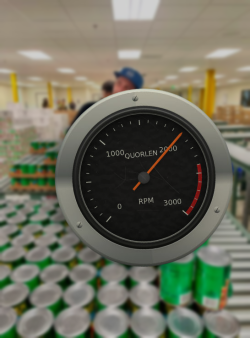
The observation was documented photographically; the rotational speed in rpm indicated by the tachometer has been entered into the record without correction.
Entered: 2000 rpm
